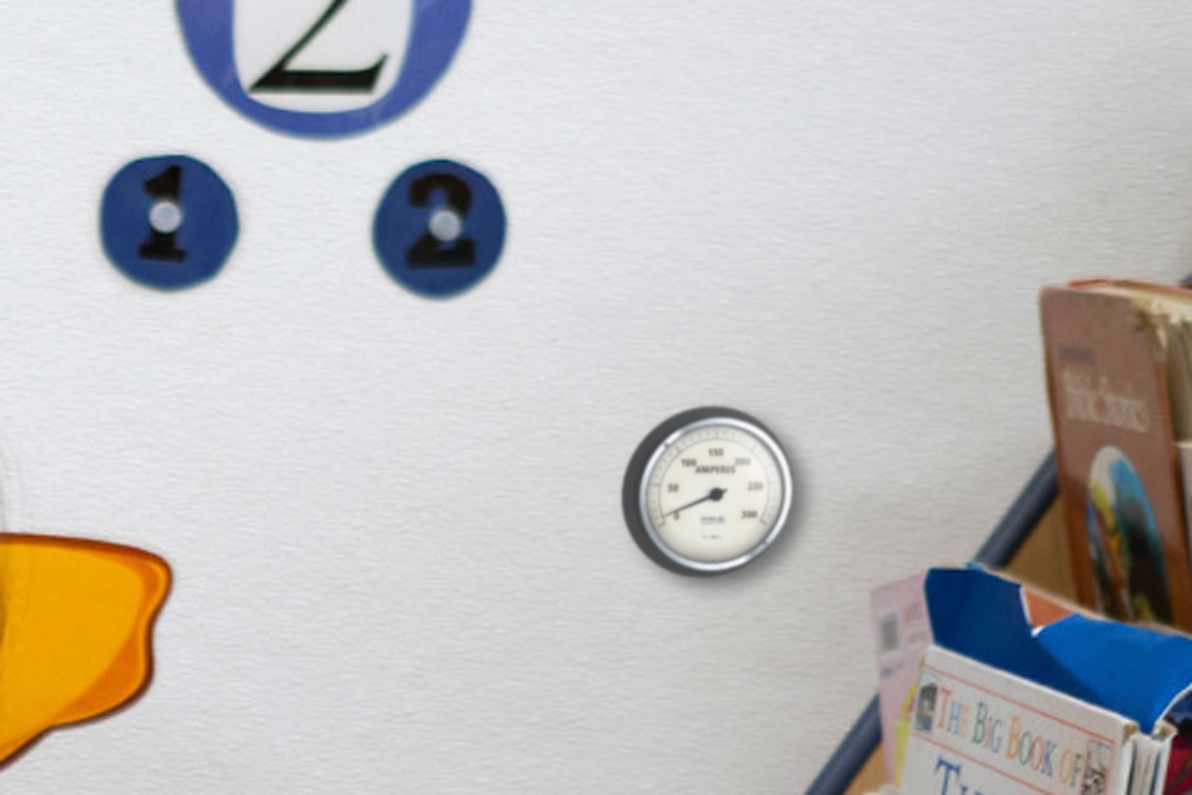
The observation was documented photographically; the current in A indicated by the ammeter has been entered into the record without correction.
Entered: 10 A
